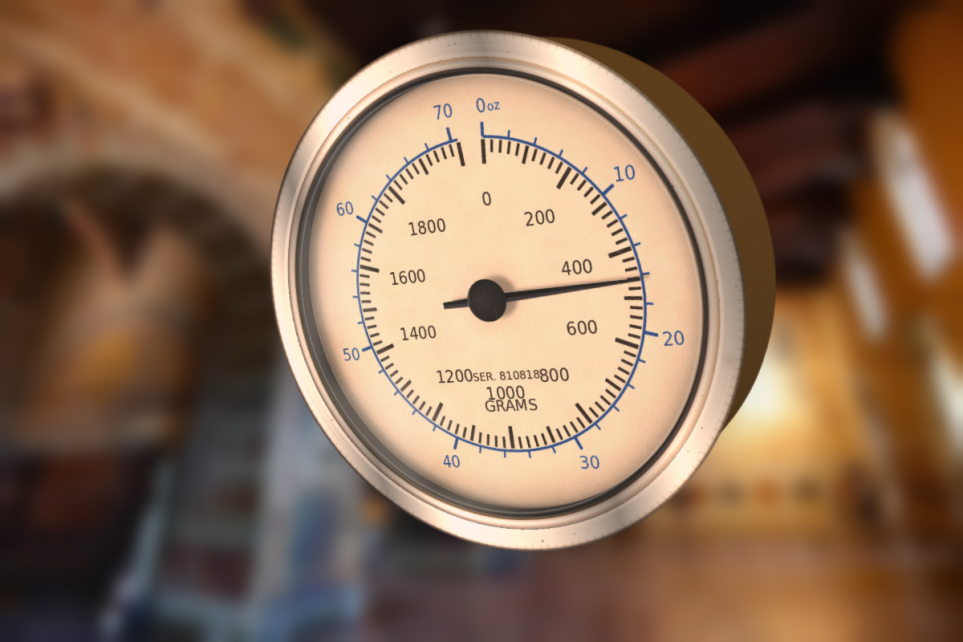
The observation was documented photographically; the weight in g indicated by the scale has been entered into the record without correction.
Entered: 460 g
